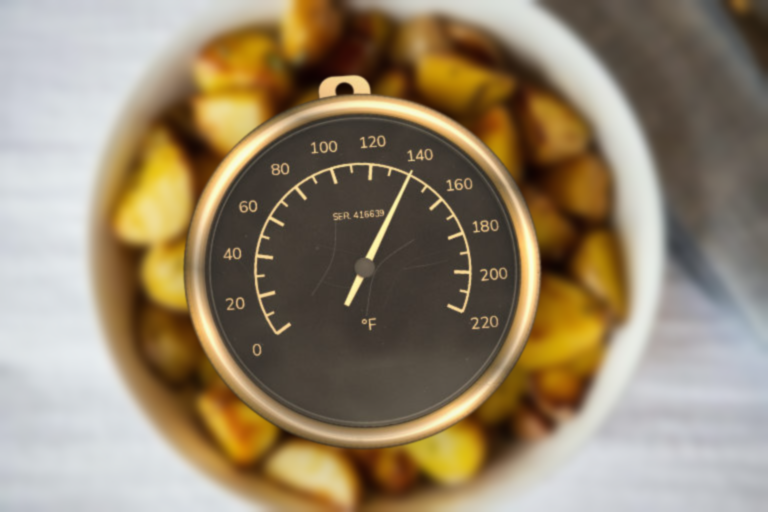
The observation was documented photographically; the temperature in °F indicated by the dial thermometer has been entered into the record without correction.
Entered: 140 °F
